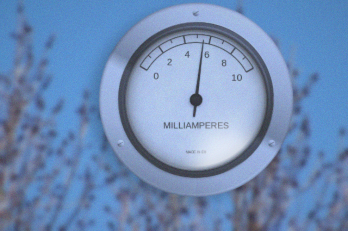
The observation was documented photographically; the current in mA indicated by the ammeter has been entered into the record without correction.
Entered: 5.5 mA
